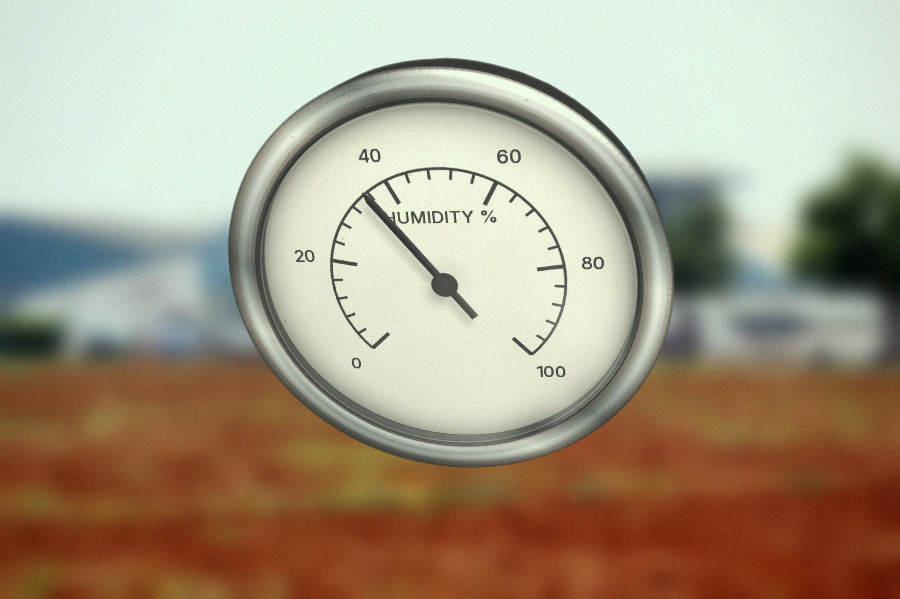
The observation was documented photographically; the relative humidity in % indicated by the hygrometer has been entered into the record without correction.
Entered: 36 %
